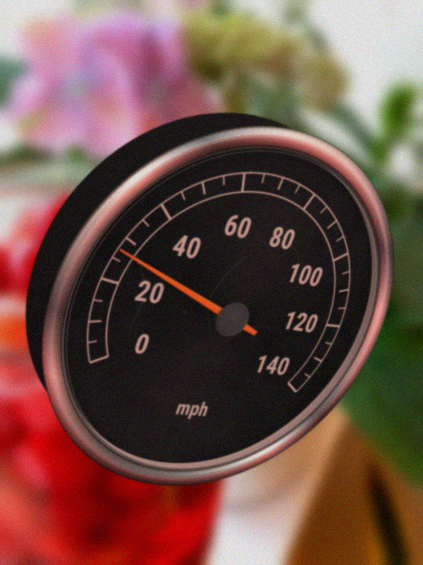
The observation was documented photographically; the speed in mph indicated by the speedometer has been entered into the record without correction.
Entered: 27.5 mph
